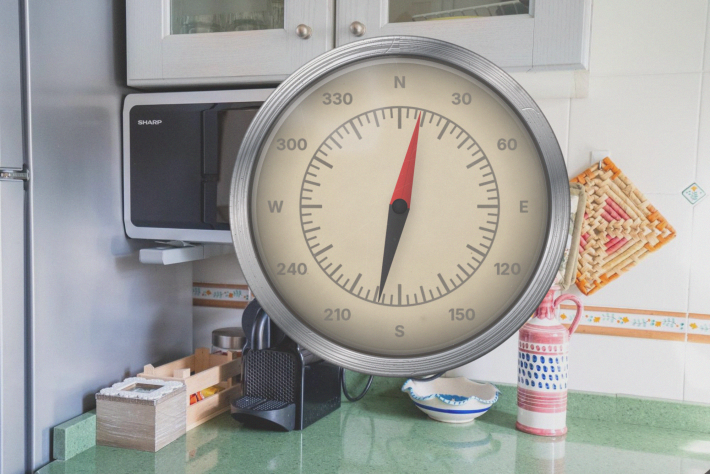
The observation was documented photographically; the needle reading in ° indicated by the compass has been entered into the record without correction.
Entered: 12.5 °
